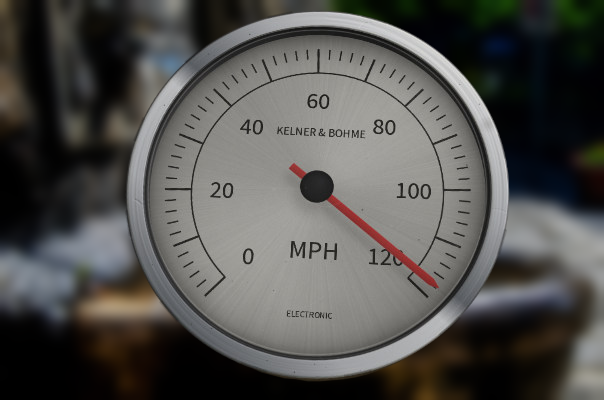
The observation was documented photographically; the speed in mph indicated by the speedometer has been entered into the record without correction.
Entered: 118 mph
